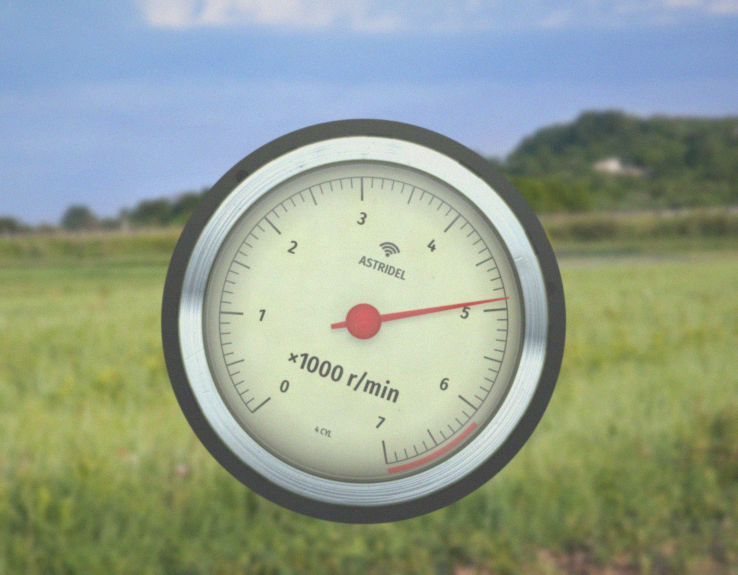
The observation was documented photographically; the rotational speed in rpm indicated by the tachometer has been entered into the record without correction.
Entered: 4900 rpm
